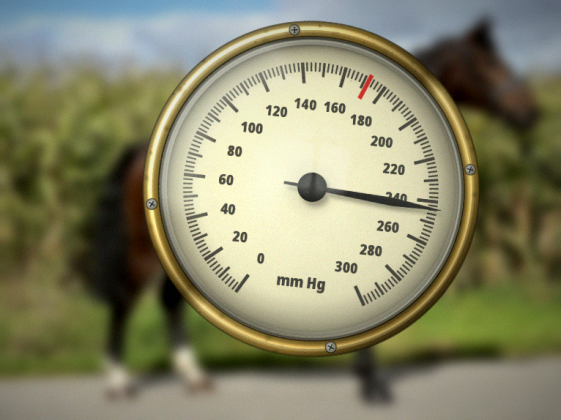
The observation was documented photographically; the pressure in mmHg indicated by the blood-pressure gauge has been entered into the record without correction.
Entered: 244 mmHg
